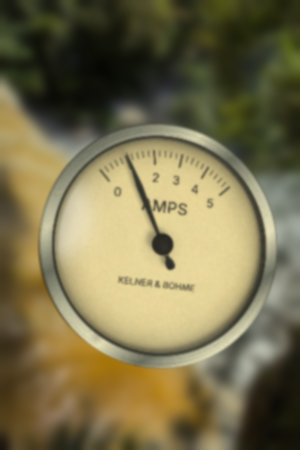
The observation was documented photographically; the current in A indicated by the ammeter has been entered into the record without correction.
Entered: 1 A
